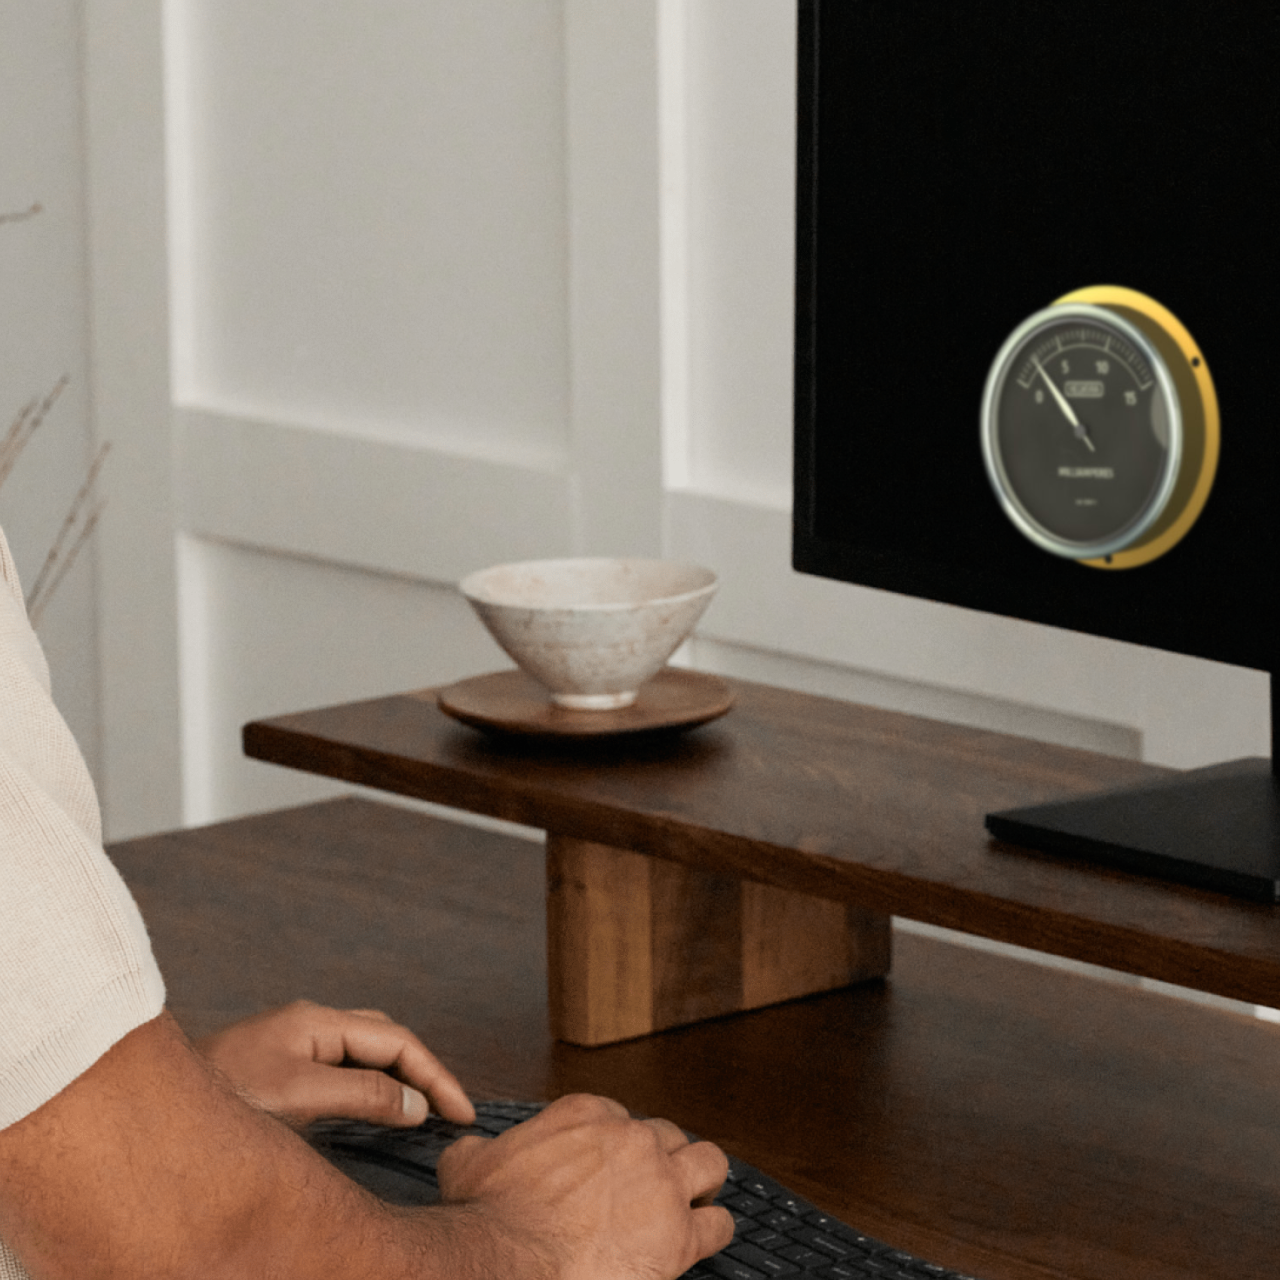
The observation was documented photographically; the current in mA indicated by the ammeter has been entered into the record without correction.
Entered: 2.5 mA
